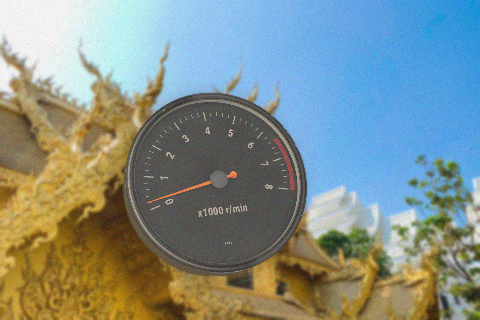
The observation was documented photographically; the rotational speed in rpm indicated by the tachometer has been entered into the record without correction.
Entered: 200 rpm
